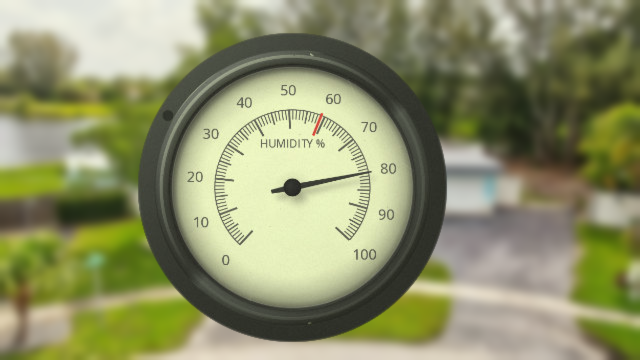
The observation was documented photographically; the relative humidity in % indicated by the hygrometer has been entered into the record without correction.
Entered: 80 %
